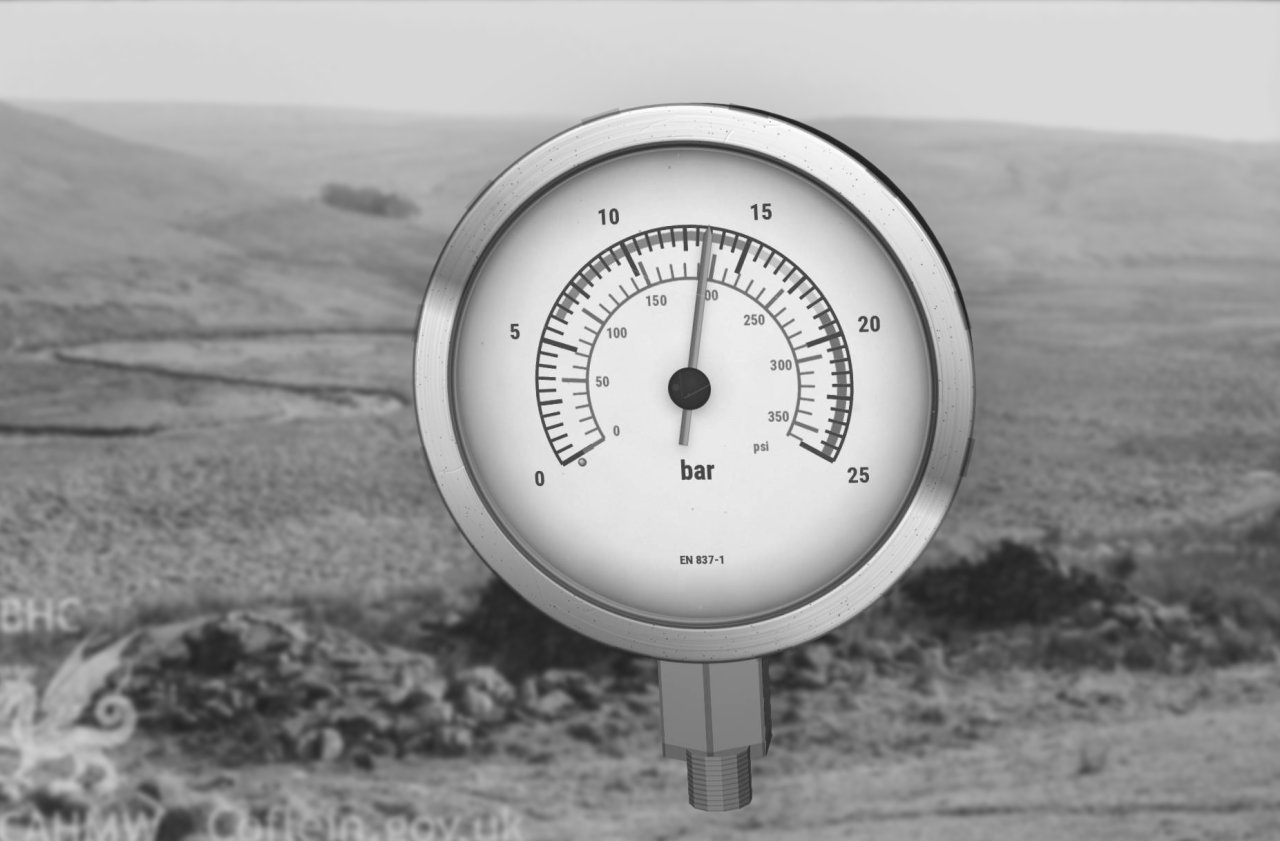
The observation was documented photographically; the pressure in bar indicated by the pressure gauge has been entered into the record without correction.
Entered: 13.5 bar
